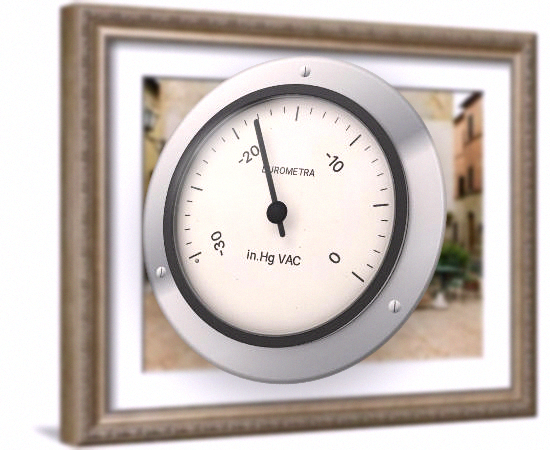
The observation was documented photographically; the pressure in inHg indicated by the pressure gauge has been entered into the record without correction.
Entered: -18 inHg
